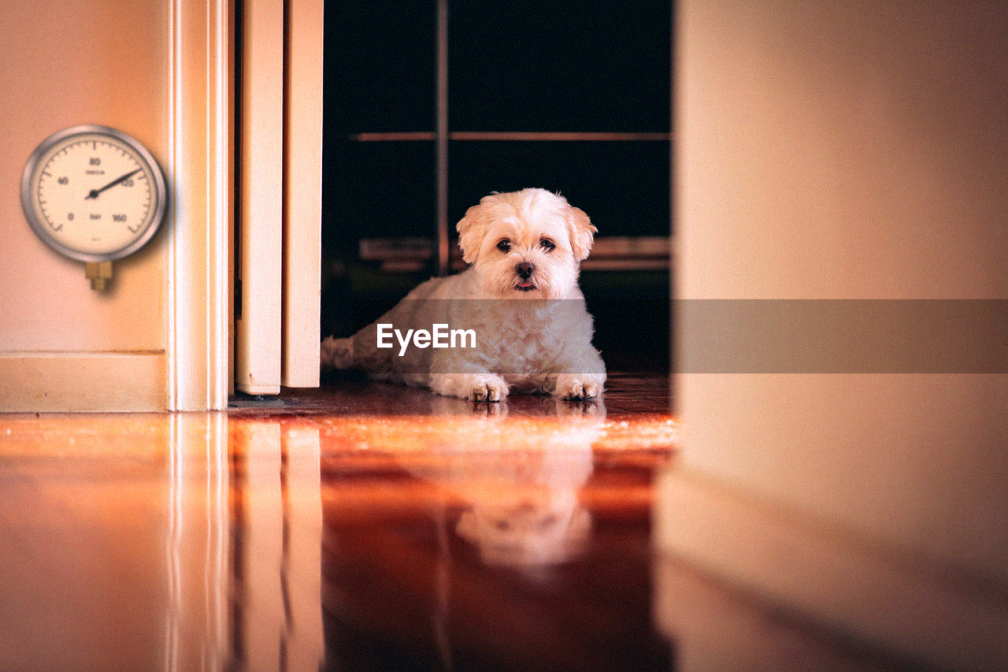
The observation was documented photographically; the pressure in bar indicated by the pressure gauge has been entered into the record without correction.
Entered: 115 bar
